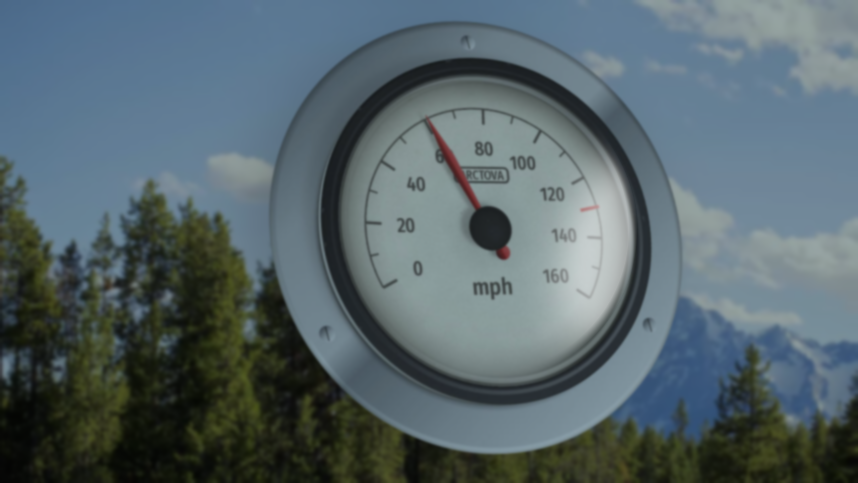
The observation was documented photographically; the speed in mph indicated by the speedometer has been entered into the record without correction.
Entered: 60 mph
